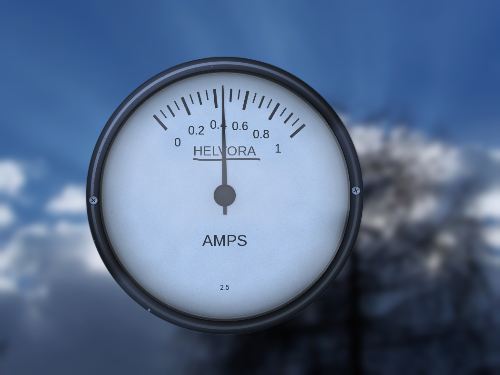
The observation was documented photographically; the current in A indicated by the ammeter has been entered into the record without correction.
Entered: 0.45 A
